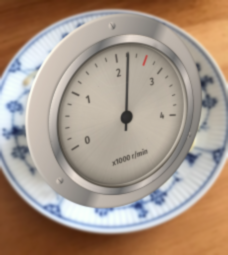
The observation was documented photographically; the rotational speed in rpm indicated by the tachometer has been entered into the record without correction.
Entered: 2200 rpm
